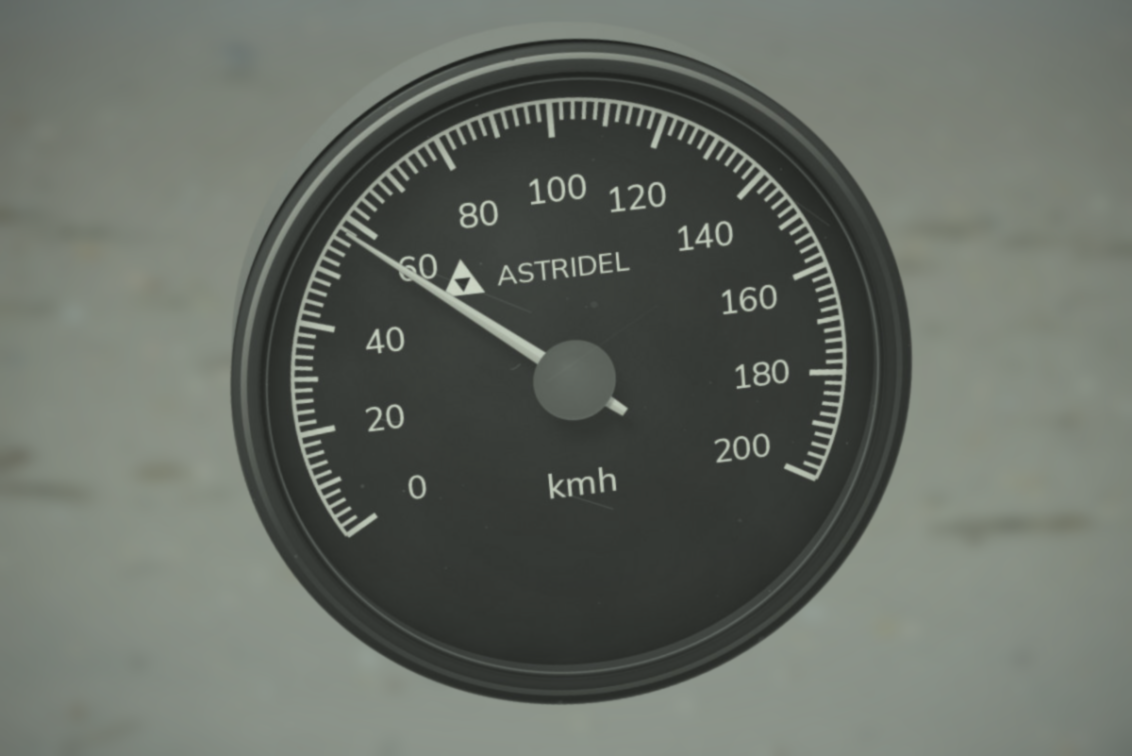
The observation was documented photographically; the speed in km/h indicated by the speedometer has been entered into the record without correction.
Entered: 58 km/h
